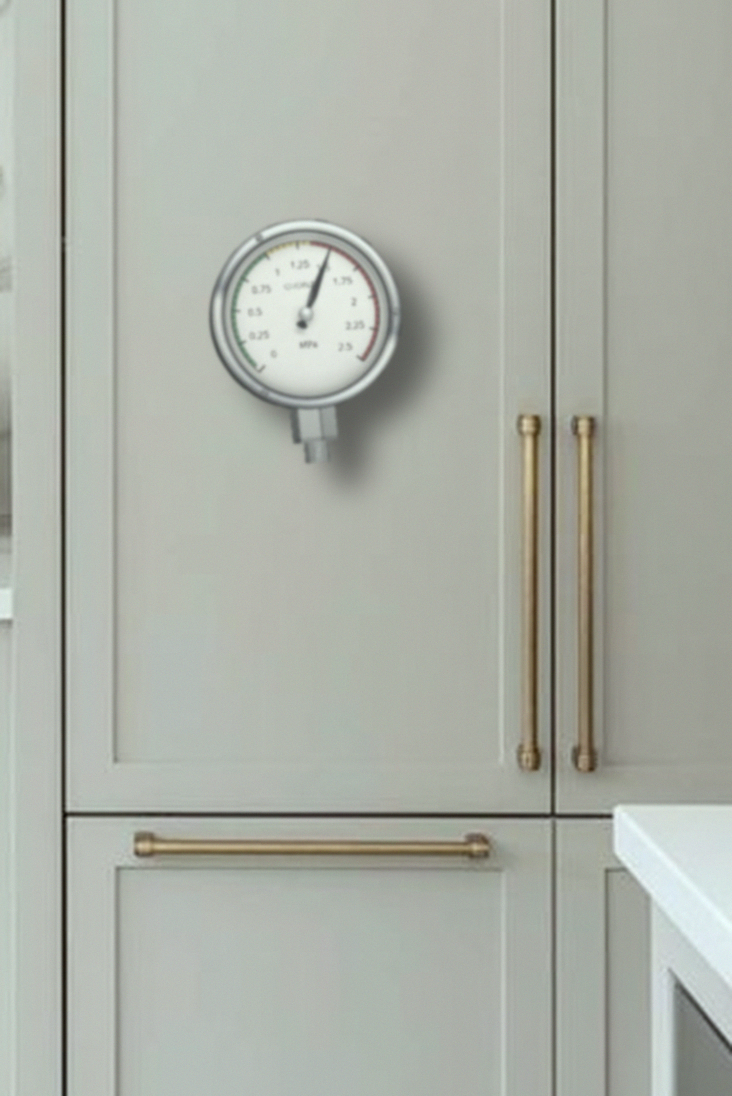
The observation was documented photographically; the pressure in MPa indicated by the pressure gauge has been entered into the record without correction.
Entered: 1.5 MPa
